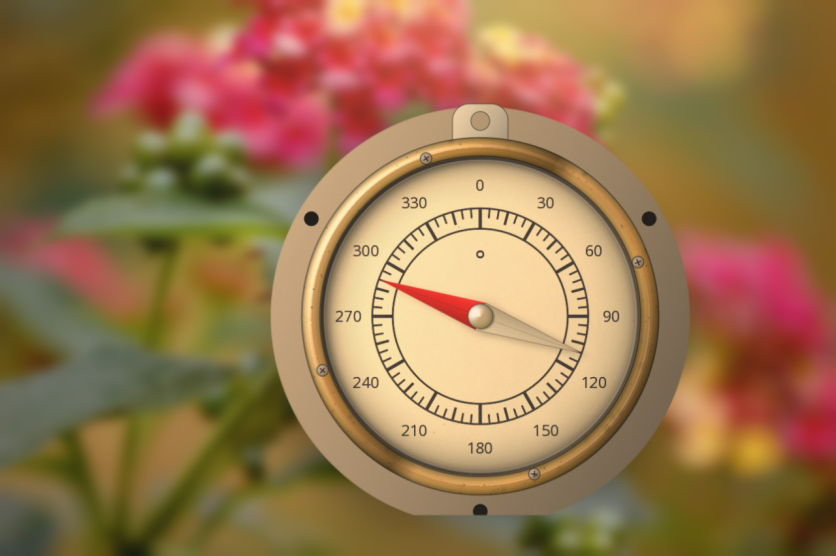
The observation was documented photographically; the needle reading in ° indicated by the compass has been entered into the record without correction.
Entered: 290 °
